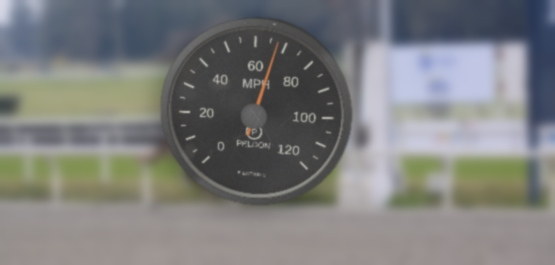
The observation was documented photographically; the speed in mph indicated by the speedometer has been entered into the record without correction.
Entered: 67.5 mph
